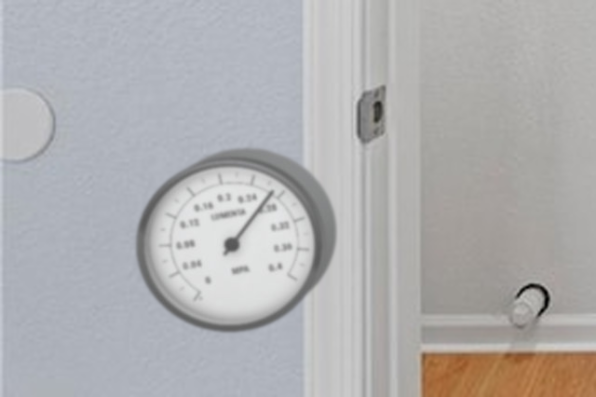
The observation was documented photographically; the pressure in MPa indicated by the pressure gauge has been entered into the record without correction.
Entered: 0.27 MPa
